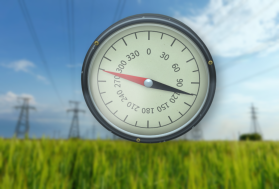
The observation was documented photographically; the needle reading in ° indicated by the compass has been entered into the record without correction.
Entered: 285 °
